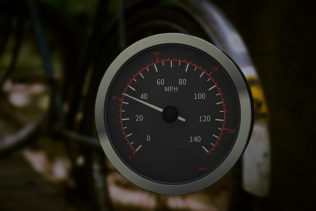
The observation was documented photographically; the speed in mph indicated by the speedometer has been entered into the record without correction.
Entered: 35 mph
